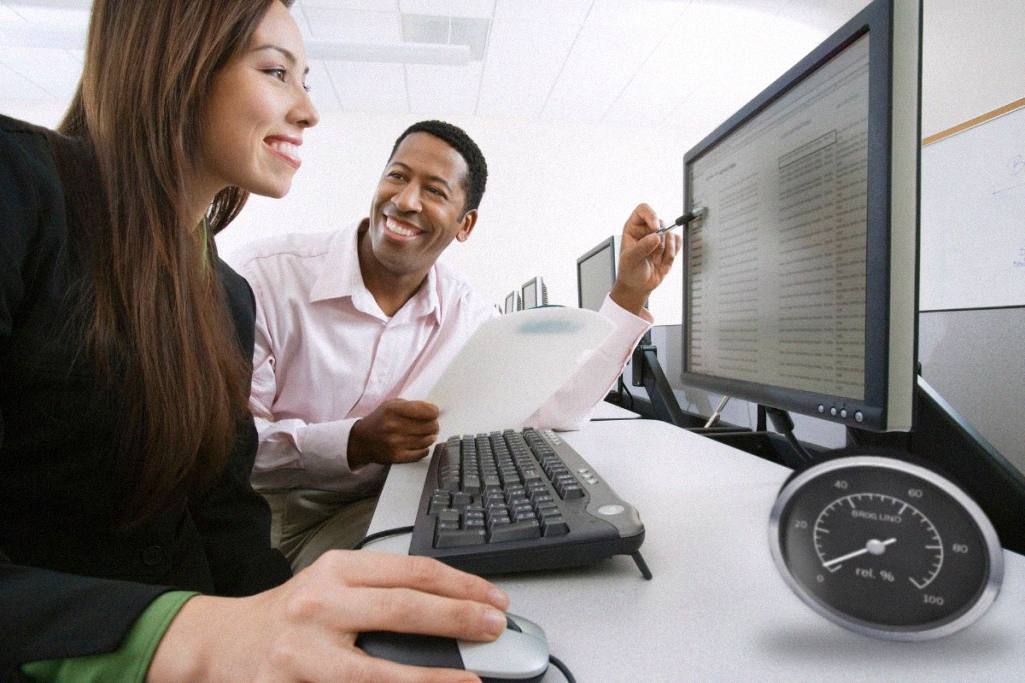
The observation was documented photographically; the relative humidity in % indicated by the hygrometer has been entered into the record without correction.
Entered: 4 %
